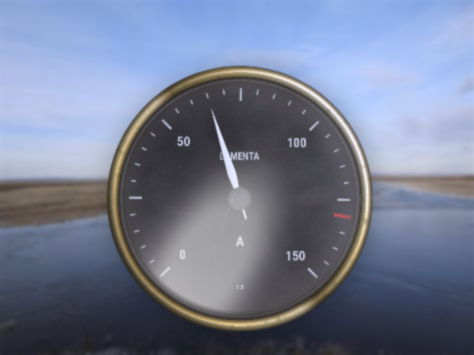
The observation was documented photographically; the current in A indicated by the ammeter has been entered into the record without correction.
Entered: 65 A
